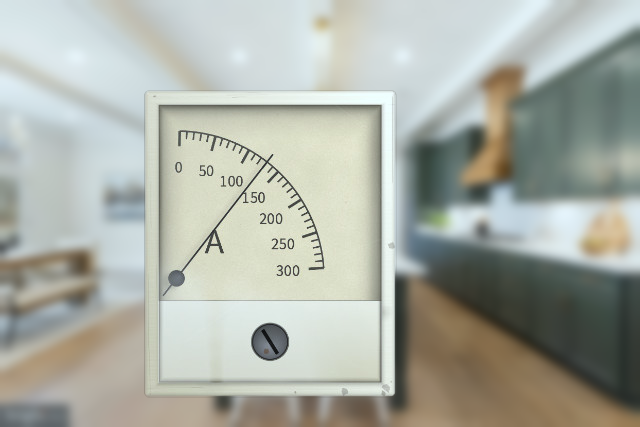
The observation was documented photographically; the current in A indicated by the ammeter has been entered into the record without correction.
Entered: 130 A
